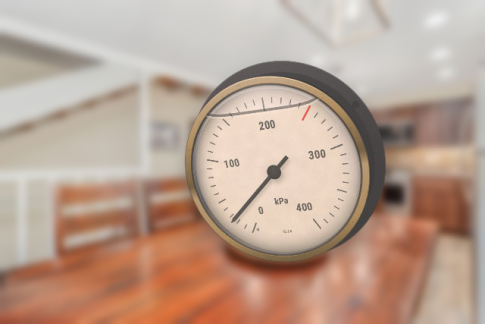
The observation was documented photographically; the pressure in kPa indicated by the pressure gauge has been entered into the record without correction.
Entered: 25 kPa
